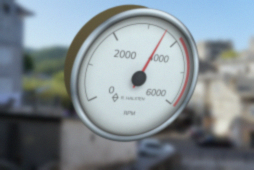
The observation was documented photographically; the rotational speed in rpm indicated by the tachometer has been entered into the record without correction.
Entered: 3500 rpm
